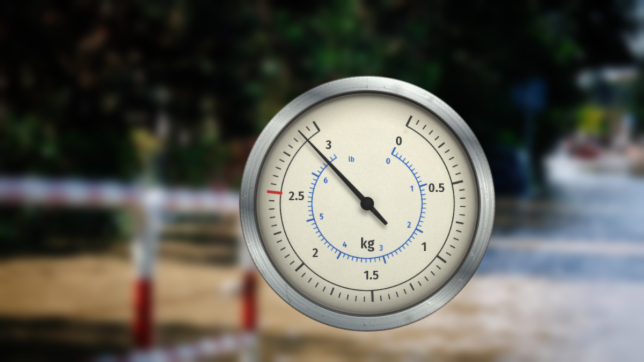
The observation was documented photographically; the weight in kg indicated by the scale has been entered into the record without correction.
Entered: 2.9 kg
